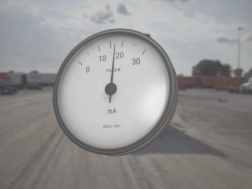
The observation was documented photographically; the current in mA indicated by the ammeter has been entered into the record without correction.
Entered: 17.5 mA
